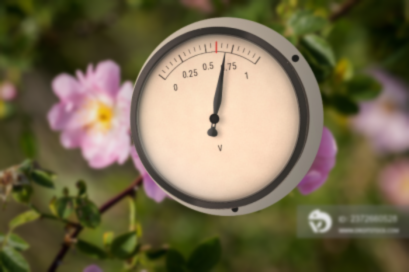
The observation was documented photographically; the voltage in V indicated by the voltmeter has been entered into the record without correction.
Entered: 0.7 V
